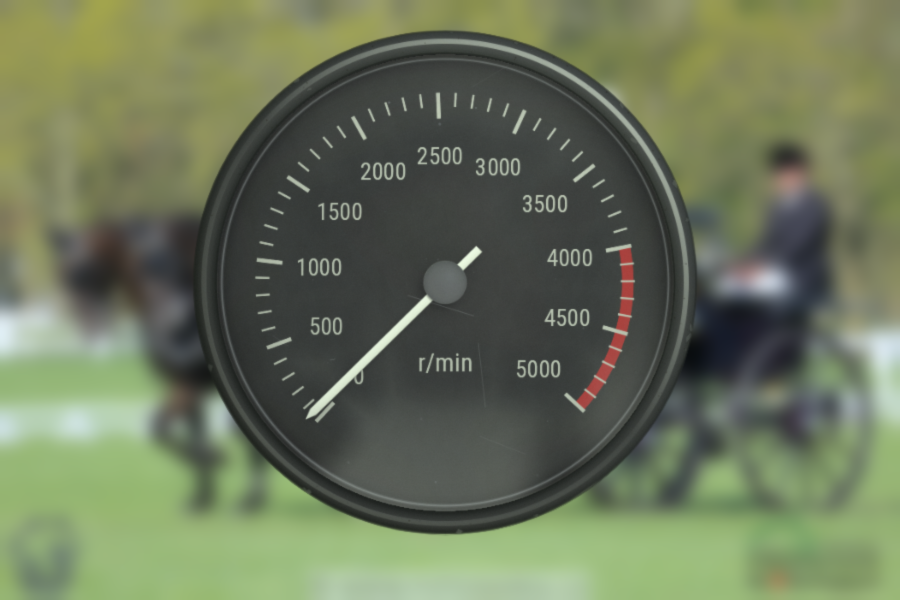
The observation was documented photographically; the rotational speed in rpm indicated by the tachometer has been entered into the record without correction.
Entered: 50 rpm
